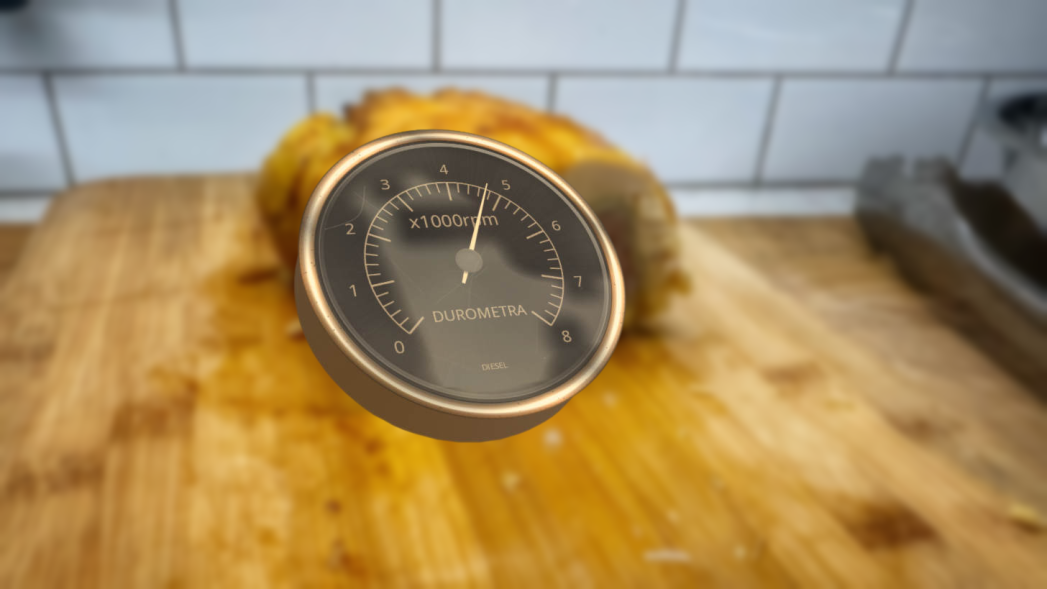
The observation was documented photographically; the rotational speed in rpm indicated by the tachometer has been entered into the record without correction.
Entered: 4700 rpm
